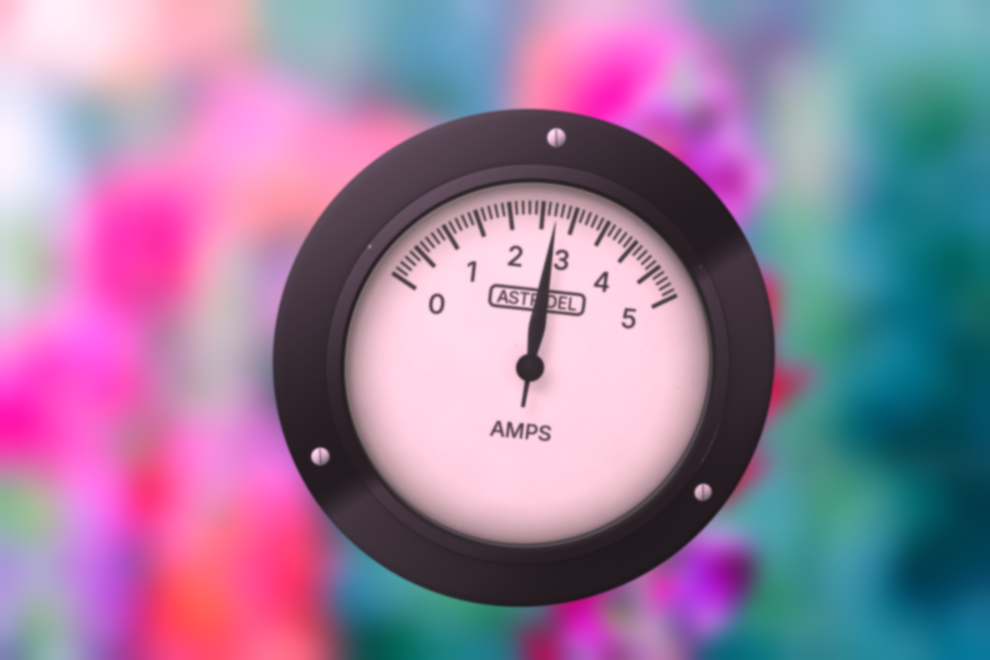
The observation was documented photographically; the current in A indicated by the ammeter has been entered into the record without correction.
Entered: 2.7 A
